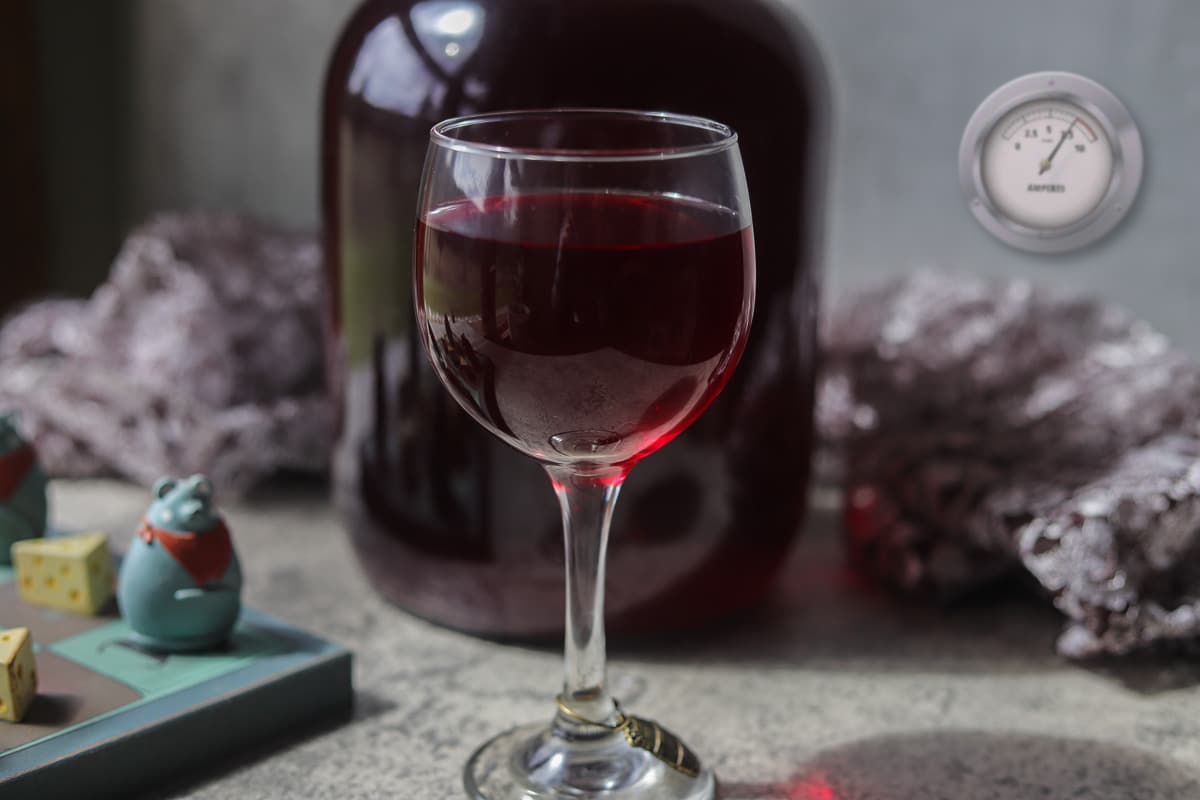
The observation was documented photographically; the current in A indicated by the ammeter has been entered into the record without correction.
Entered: 7.5 A
